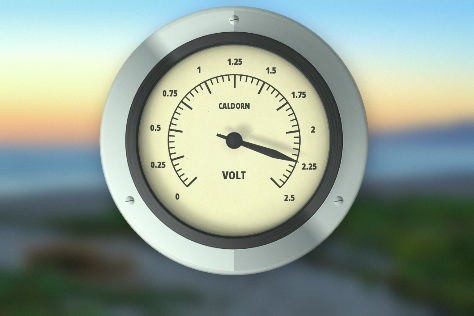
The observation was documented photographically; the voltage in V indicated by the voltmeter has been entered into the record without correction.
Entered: 2.25 V
